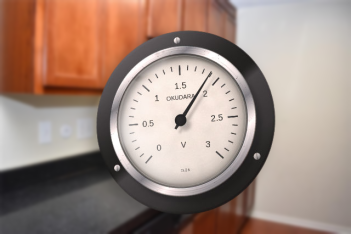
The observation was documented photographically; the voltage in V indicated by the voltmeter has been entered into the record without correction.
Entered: 1.9 V
